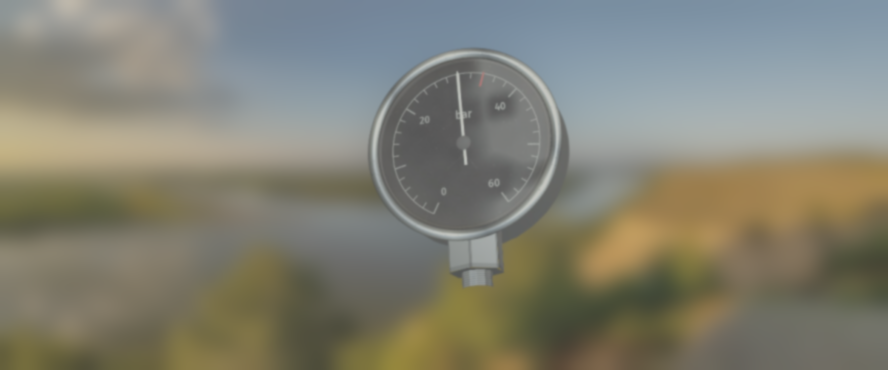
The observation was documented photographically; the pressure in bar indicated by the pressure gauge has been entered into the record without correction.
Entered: 30 bar
